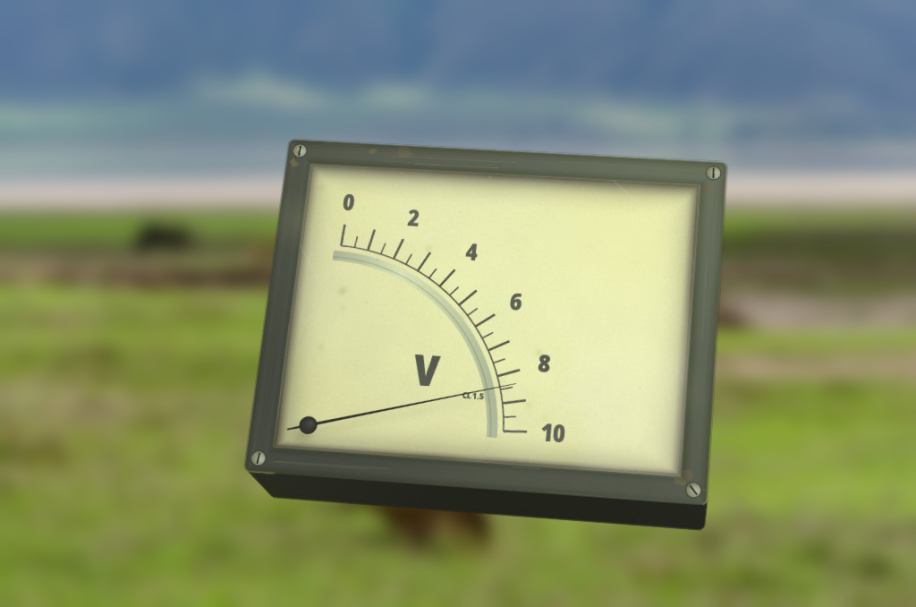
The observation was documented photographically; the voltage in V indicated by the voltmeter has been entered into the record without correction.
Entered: 8.5 V
